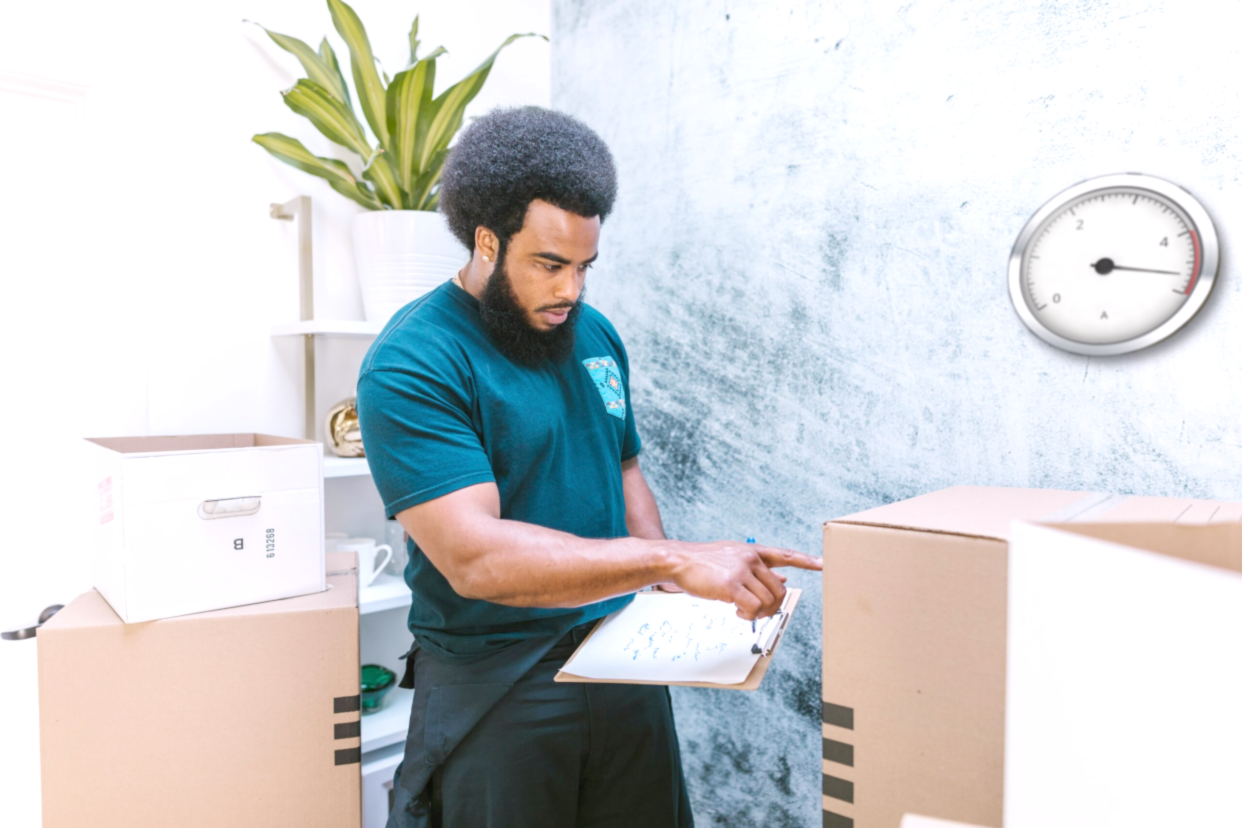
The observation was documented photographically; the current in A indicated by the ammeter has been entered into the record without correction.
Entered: 4.7 A
